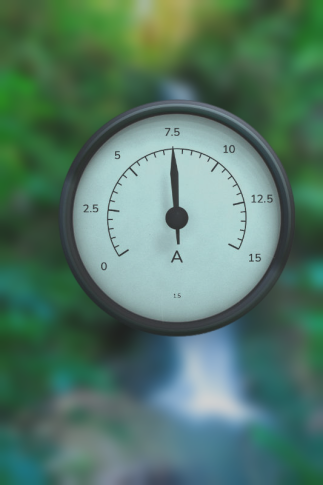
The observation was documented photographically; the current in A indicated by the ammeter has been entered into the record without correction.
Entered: 7.5 A
